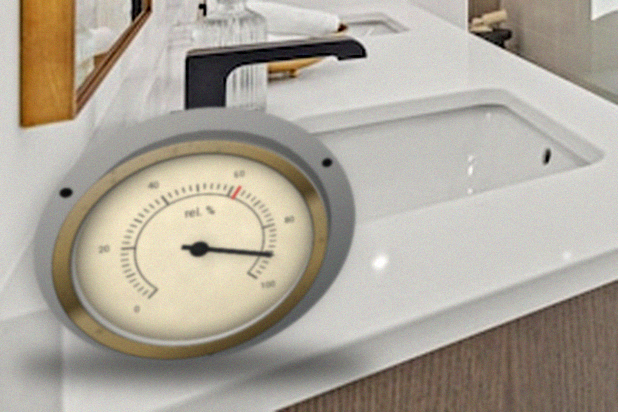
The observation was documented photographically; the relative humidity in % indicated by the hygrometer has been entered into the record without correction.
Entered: 90 %
